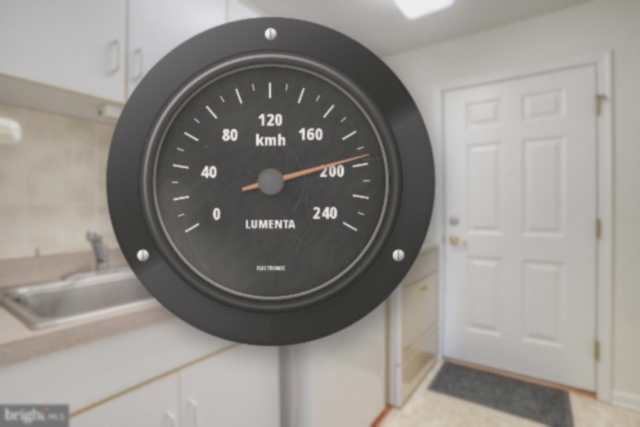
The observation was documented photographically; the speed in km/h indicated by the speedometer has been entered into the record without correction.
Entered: 195 km/h
